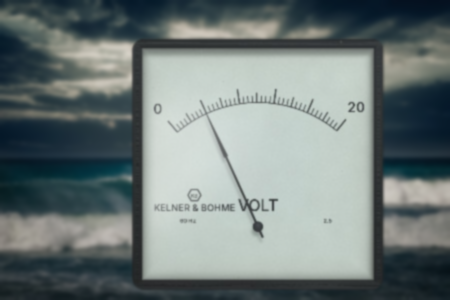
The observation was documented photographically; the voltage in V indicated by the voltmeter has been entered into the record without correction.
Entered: 4 V
